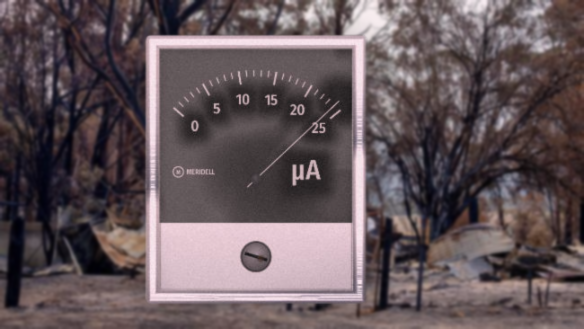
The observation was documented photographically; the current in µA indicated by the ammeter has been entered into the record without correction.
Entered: 24 µA
